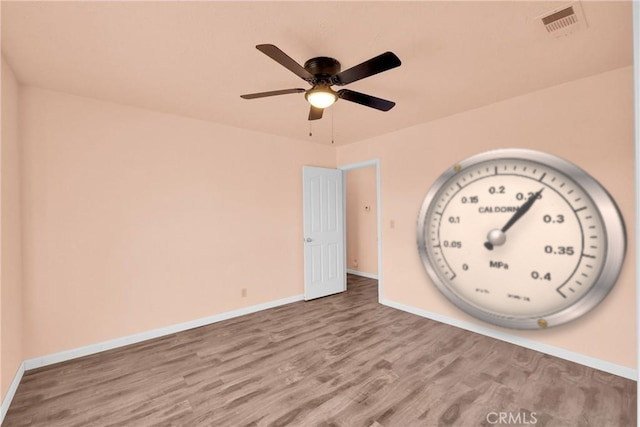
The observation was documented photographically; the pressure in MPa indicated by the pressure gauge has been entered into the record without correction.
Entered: 0.26 MPa
